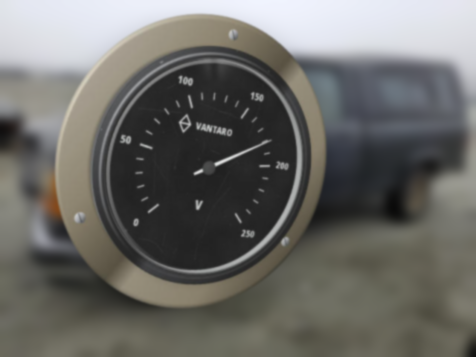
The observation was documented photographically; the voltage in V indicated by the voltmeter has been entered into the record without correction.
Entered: 180 V
